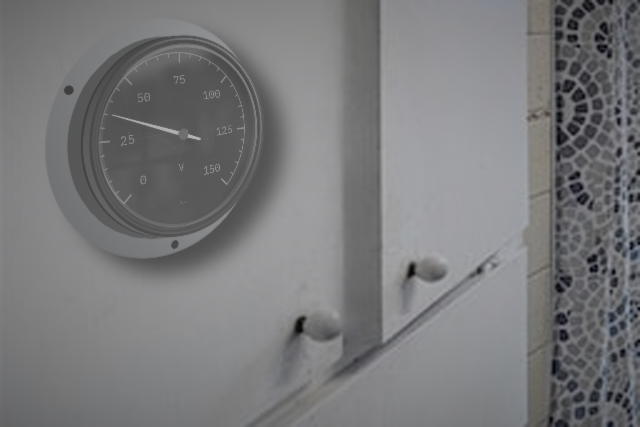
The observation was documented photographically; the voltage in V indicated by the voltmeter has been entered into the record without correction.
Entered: 35 V
